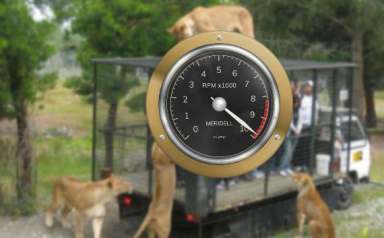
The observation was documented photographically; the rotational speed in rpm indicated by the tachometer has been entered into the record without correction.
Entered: 9800 rpm
